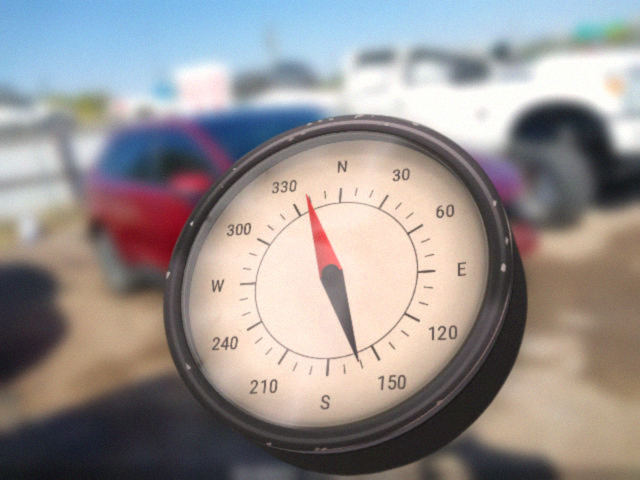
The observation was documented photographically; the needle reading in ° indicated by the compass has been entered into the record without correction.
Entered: 340 °
